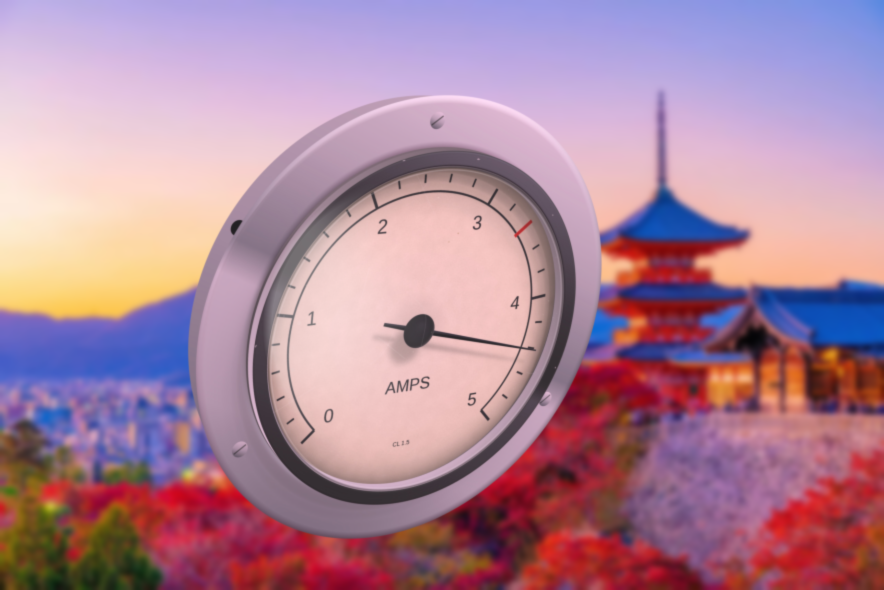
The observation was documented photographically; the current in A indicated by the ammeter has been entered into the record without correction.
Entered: 4.4 A
